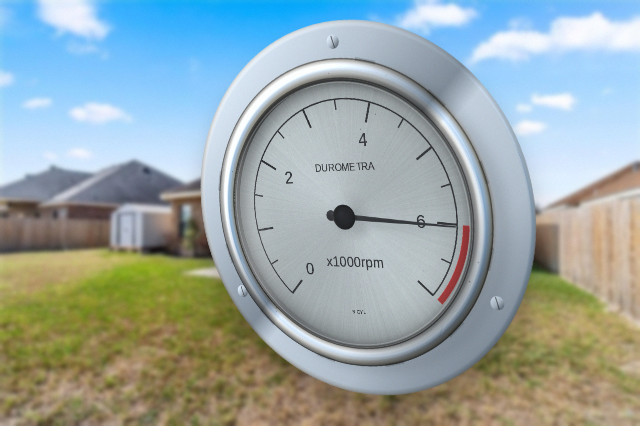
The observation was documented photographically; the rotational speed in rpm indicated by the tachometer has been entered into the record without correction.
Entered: 6000 rpm
